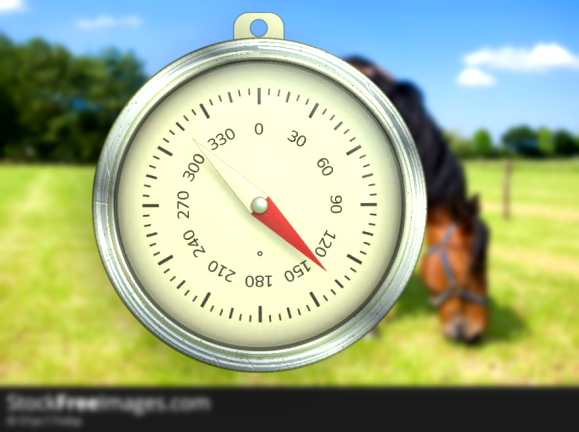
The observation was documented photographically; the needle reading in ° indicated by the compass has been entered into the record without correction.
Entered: 135 °
